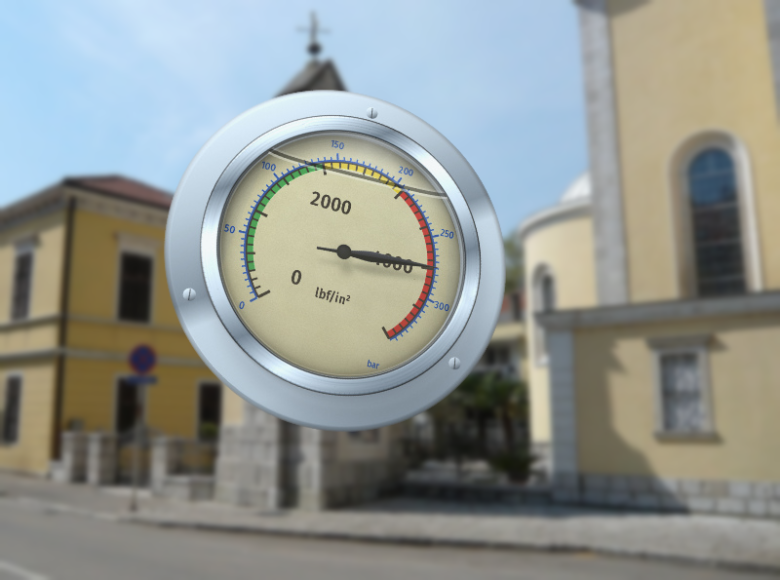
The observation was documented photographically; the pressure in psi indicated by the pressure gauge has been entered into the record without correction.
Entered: 4000 psi
